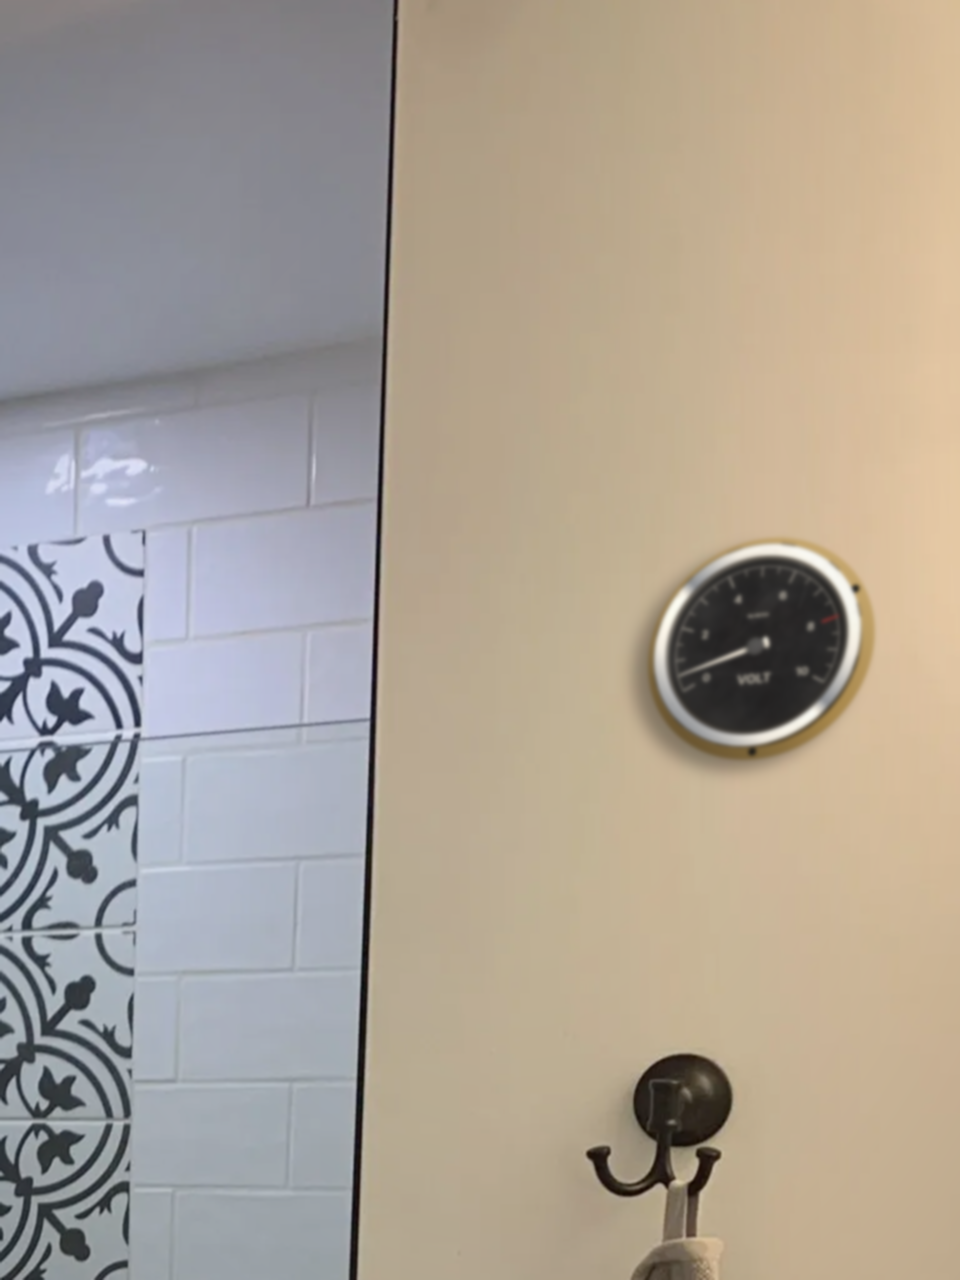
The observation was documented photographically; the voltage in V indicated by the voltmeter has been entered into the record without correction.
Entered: 0.5 V
